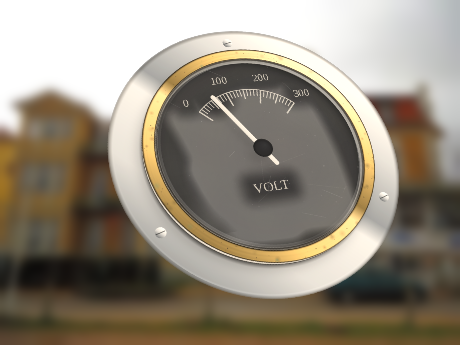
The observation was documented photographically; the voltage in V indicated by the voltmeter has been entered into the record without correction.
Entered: 50 V
